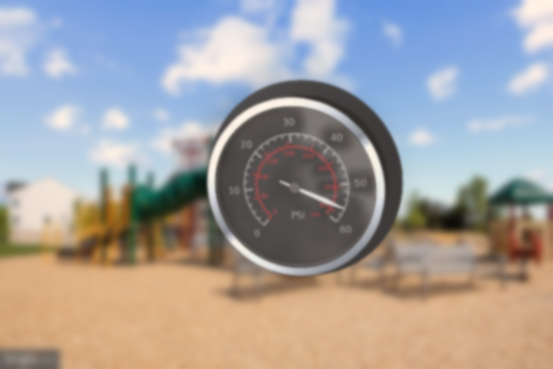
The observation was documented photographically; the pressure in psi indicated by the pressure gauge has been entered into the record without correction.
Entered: 56 psi
